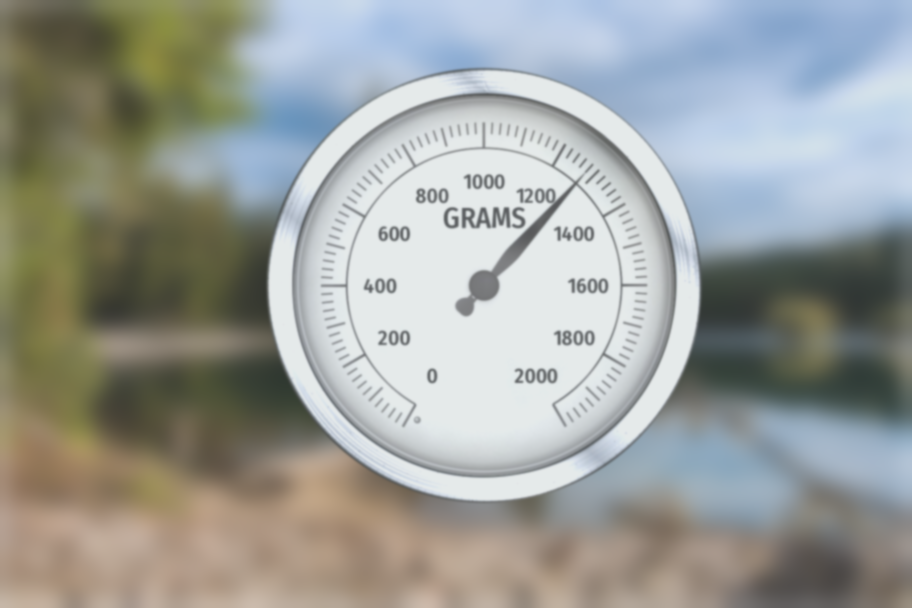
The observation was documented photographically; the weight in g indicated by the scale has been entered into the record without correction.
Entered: 1280 g
